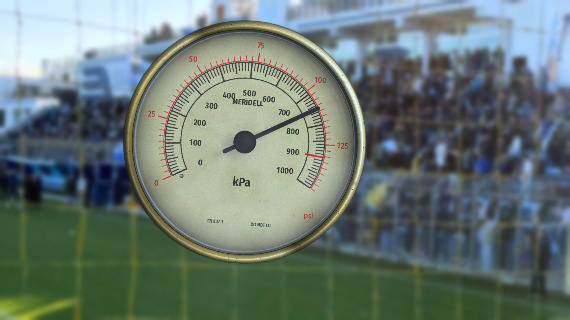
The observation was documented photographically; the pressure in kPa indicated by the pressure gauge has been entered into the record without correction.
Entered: 750 kPa
